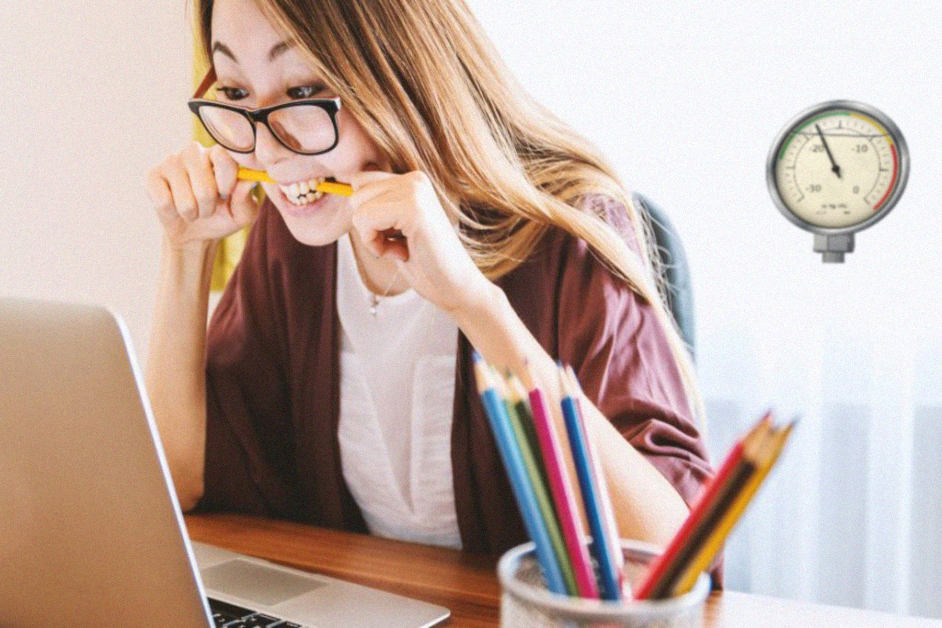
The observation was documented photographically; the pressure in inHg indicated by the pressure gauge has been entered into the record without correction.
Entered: -18 inHg
